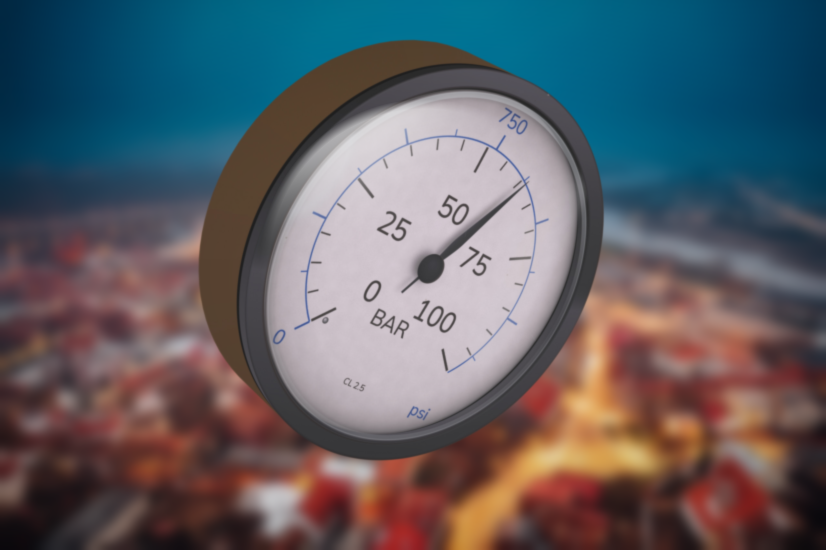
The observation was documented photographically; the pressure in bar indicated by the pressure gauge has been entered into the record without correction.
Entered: 60 bar
